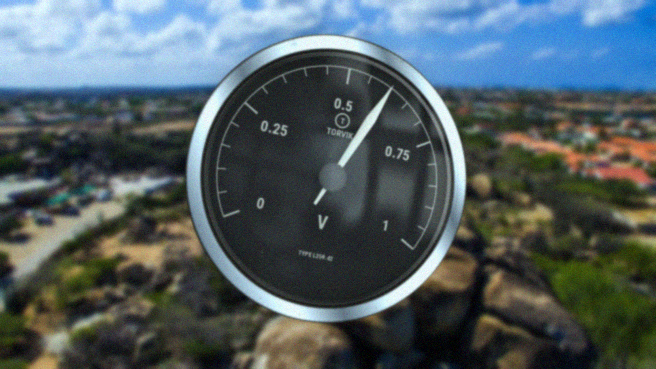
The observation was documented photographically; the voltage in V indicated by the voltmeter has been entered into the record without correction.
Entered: 0.6 V
